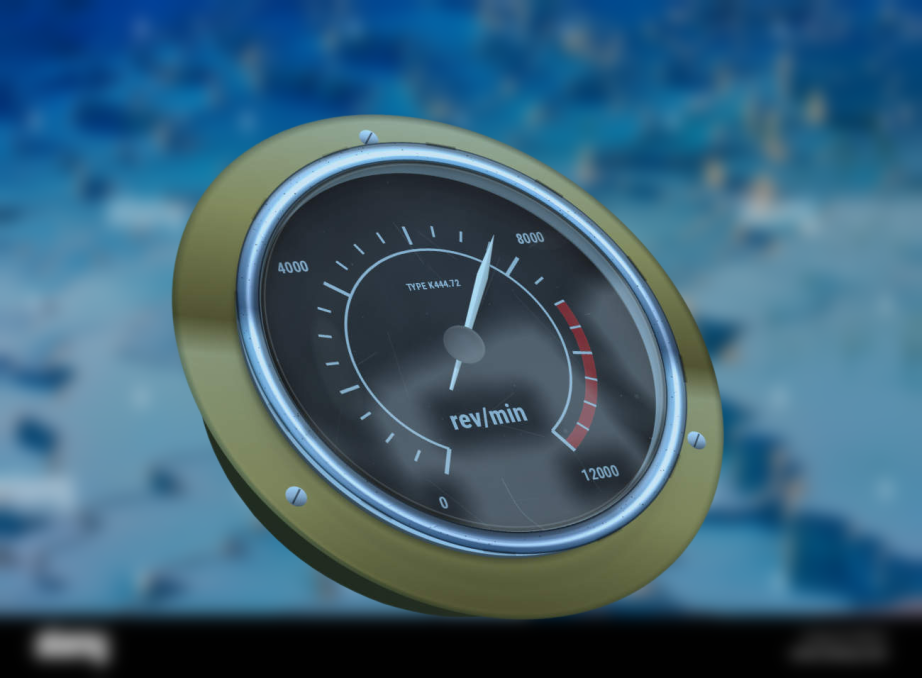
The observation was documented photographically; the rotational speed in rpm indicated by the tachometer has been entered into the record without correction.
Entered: 7500 rpm
